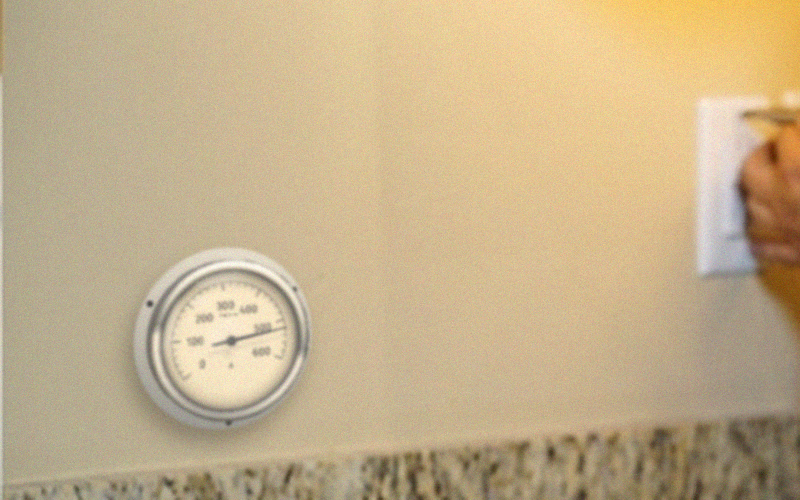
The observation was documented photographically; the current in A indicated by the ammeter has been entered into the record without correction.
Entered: 520 A
